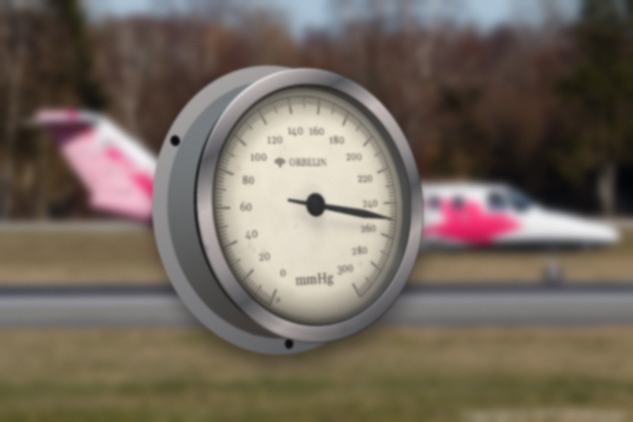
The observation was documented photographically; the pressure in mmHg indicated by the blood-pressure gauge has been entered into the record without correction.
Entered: 250 mmHg
